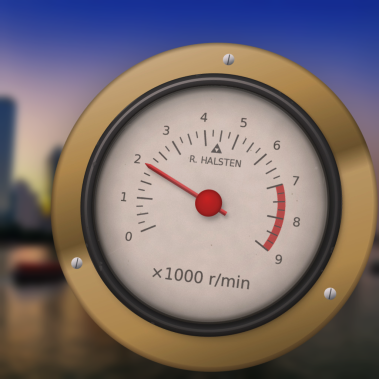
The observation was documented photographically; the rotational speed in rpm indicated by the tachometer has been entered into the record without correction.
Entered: 2000 rpm
